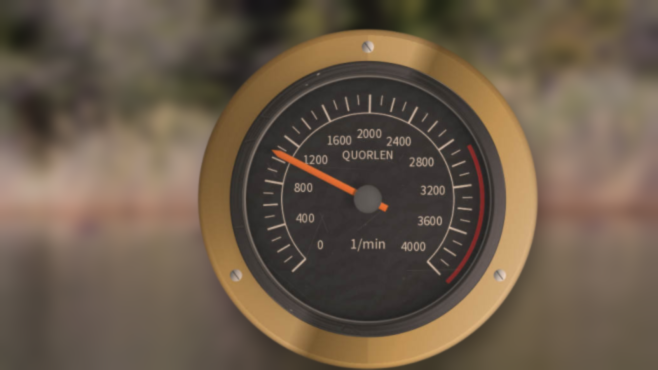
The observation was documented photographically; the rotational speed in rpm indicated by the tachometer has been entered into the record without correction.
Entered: 1050 rpm
